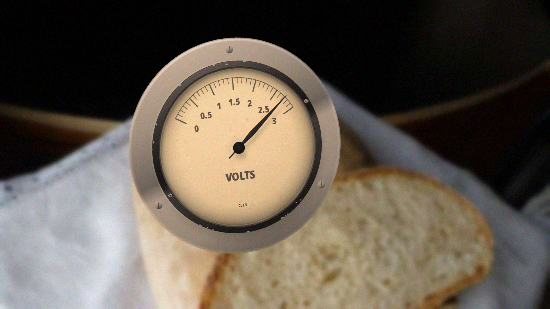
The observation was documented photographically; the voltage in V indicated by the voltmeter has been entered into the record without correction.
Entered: 2.7 V
